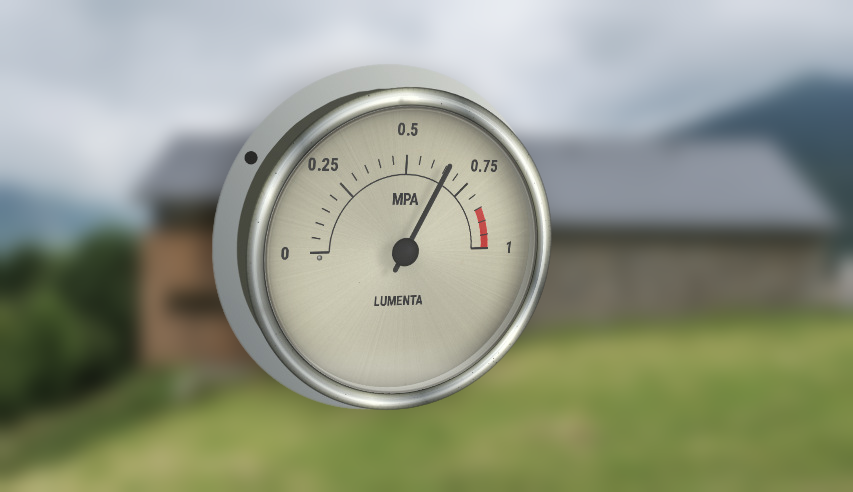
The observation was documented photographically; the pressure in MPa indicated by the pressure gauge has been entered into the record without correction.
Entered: 0.65 MPa
